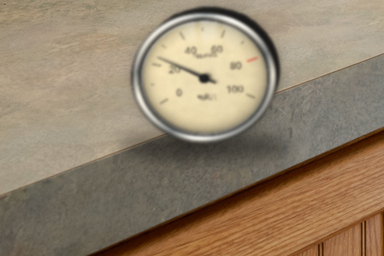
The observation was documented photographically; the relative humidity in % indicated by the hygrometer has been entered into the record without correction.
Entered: 25 %
